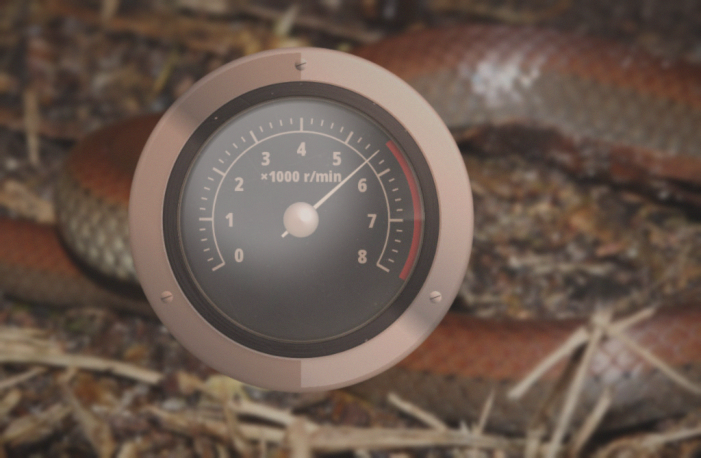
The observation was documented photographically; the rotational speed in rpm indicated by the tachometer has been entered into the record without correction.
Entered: 5600 rpm
